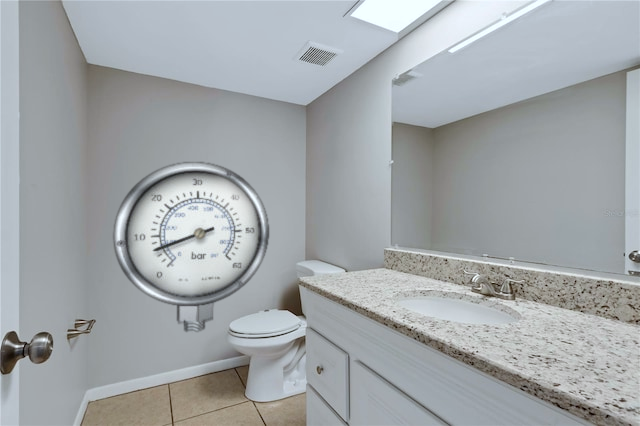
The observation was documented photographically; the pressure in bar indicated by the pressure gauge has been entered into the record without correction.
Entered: 6 bar
